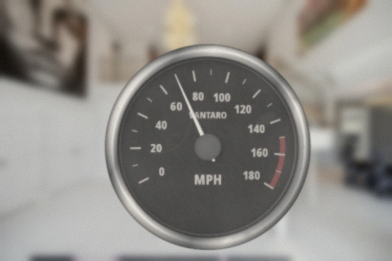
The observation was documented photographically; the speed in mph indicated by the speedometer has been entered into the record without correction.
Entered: 70 mph
